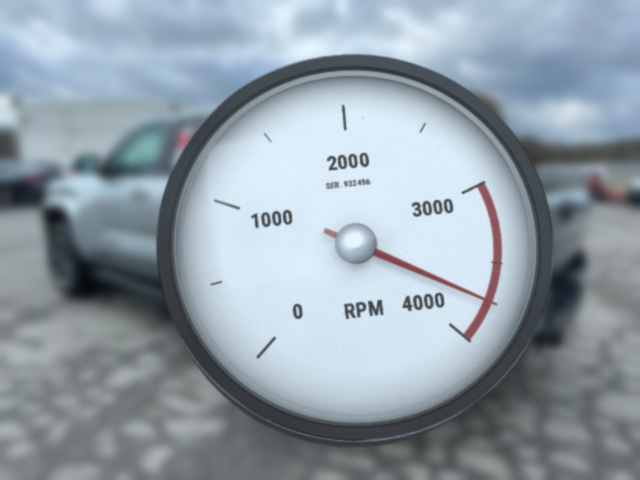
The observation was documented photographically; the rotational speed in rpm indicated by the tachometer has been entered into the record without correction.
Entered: 3750 rpm
